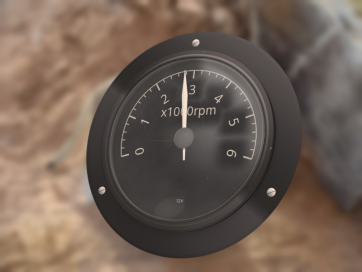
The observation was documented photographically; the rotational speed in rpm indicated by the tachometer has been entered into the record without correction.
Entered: 2800 rpm
